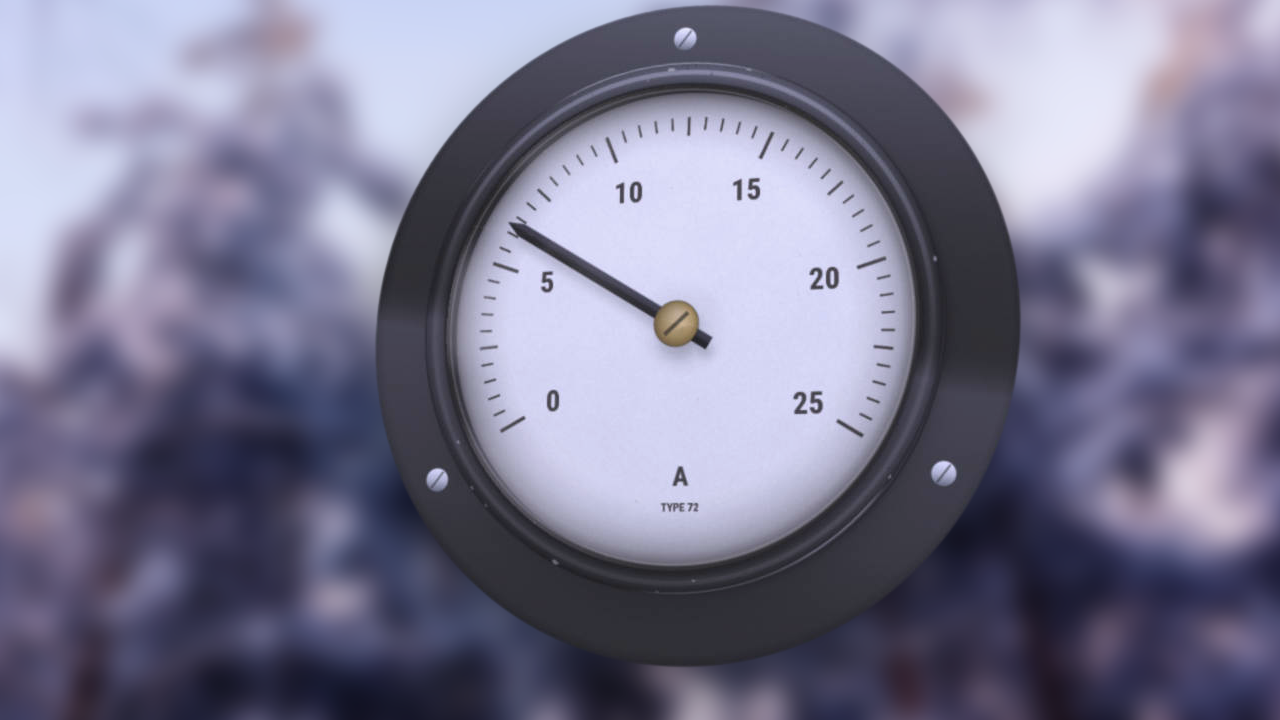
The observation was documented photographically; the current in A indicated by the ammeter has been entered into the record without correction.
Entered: 6.25 A
